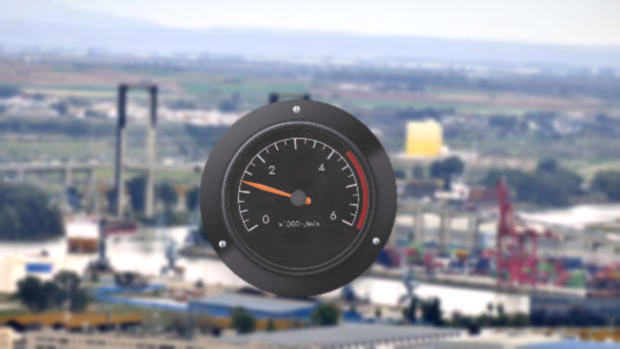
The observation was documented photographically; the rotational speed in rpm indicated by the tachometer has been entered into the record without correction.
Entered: 1250 rpm
